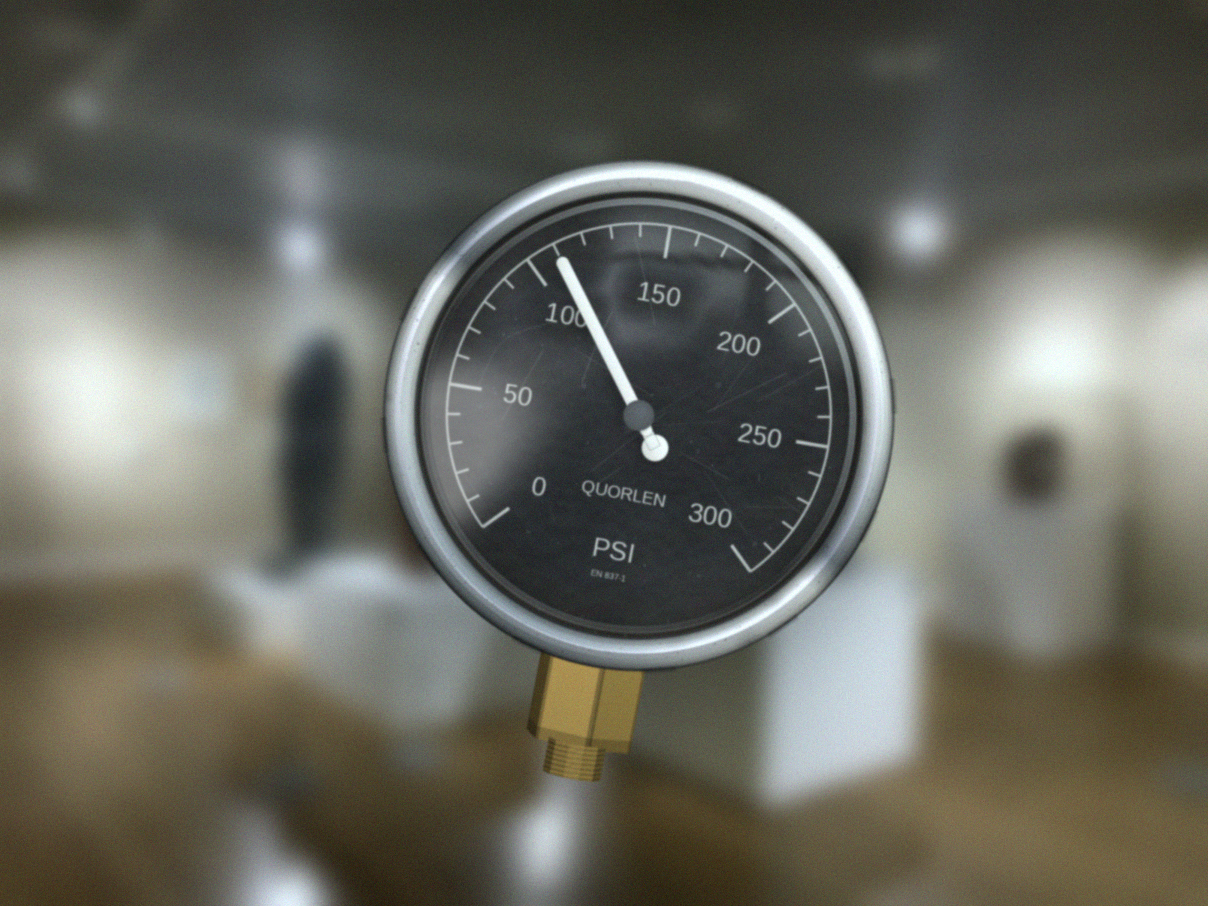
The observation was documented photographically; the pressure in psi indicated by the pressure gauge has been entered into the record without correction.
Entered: 110 psi
